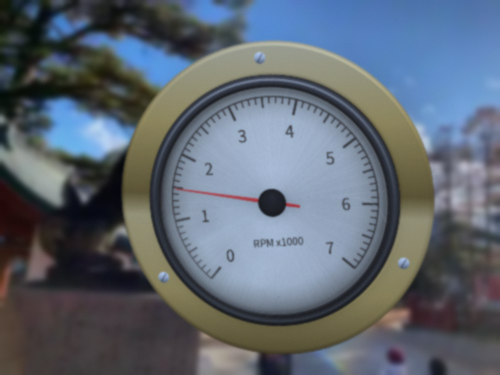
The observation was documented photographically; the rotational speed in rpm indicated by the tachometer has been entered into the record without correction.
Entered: 1500 rpm
